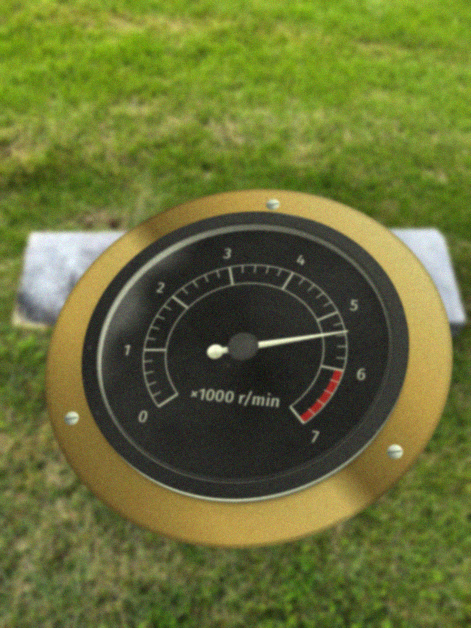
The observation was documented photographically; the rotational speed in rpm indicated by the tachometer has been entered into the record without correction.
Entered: 5400 rpm
